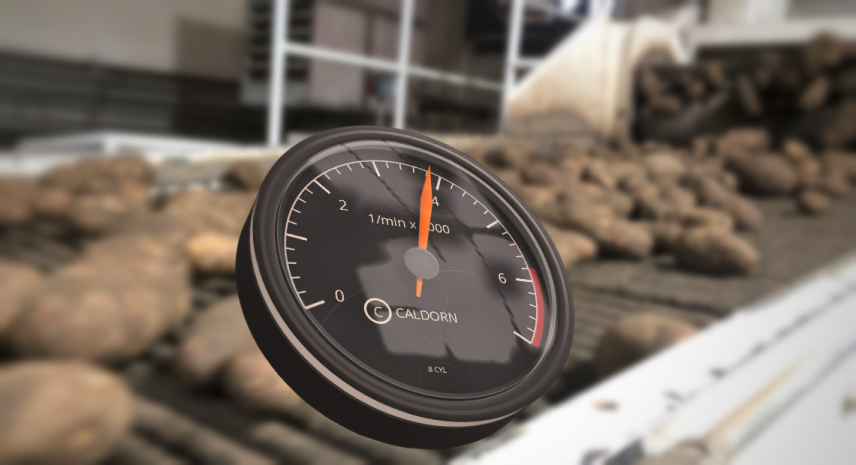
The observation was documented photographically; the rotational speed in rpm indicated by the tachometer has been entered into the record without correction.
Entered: 3800 rpm
